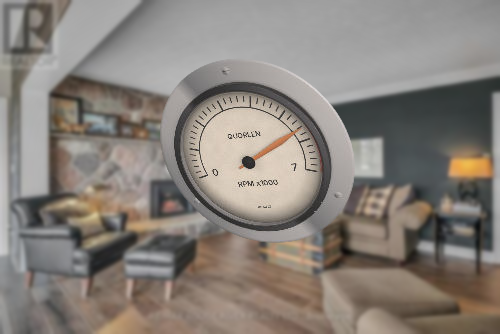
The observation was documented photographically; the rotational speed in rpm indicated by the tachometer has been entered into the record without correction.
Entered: 5600 rpm
